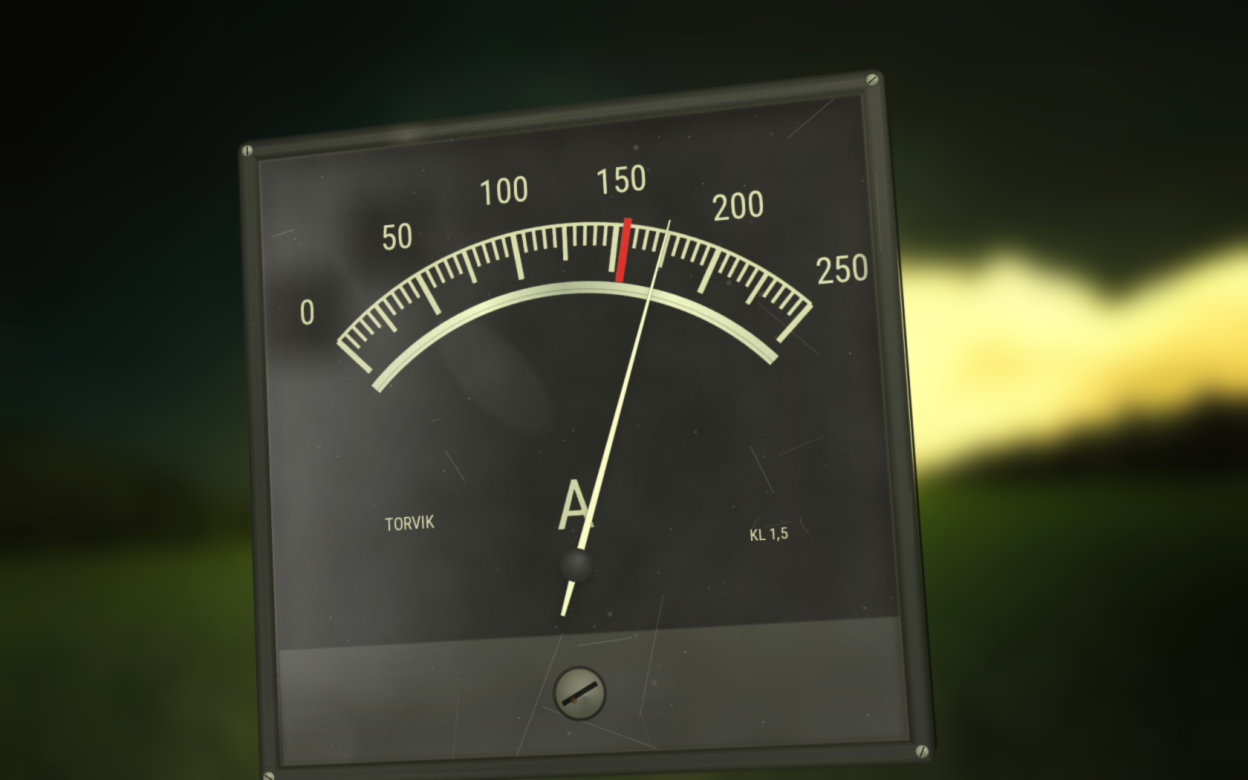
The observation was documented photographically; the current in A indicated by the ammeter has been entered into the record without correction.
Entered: 175 A
